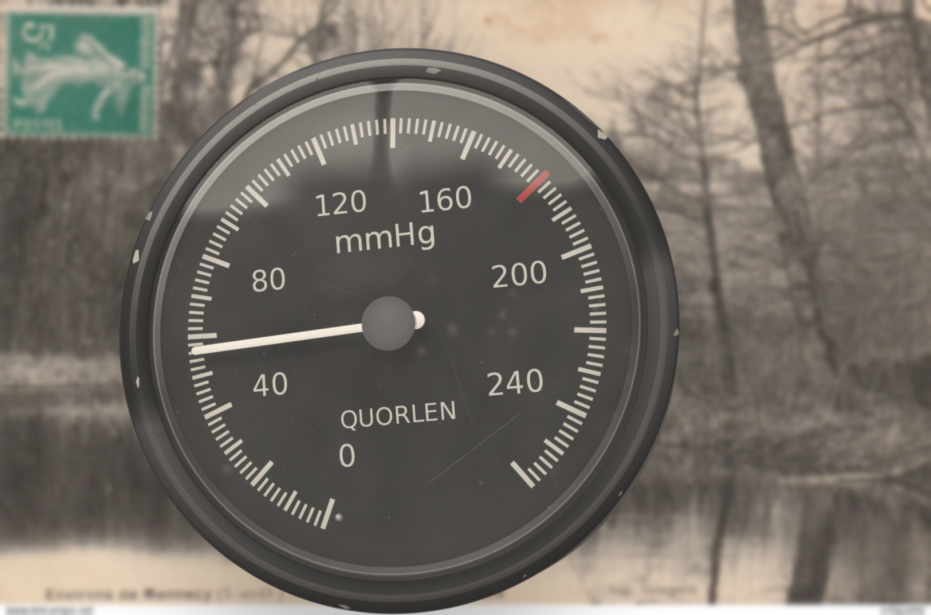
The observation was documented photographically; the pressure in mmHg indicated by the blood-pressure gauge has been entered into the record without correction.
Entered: 56 mmHg
